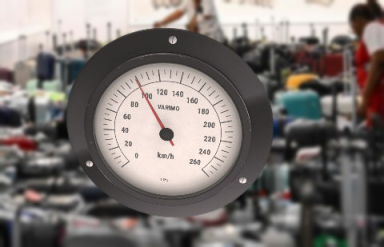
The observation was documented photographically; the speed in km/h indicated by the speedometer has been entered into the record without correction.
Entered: 100 km/h
